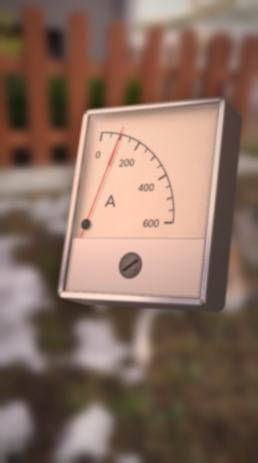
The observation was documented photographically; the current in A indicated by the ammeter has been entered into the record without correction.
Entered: 100 A
